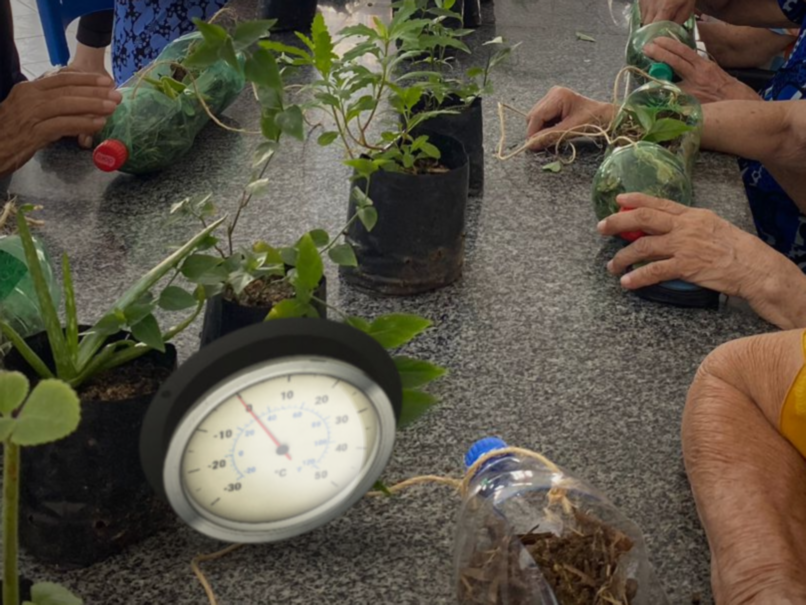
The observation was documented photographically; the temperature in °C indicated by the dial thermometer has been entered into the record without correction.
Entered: 0 °C
